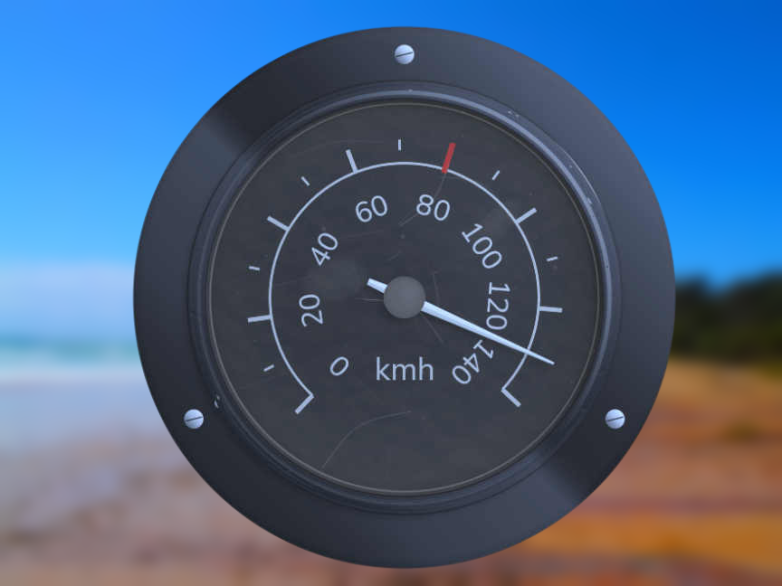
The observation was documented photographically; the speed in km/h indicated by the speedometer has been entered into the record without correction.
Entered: 130 km/h
